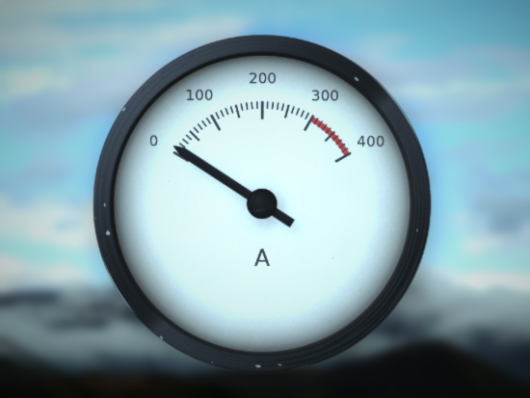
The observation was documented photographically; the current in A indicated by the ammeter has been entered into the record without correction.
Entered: 10 A
